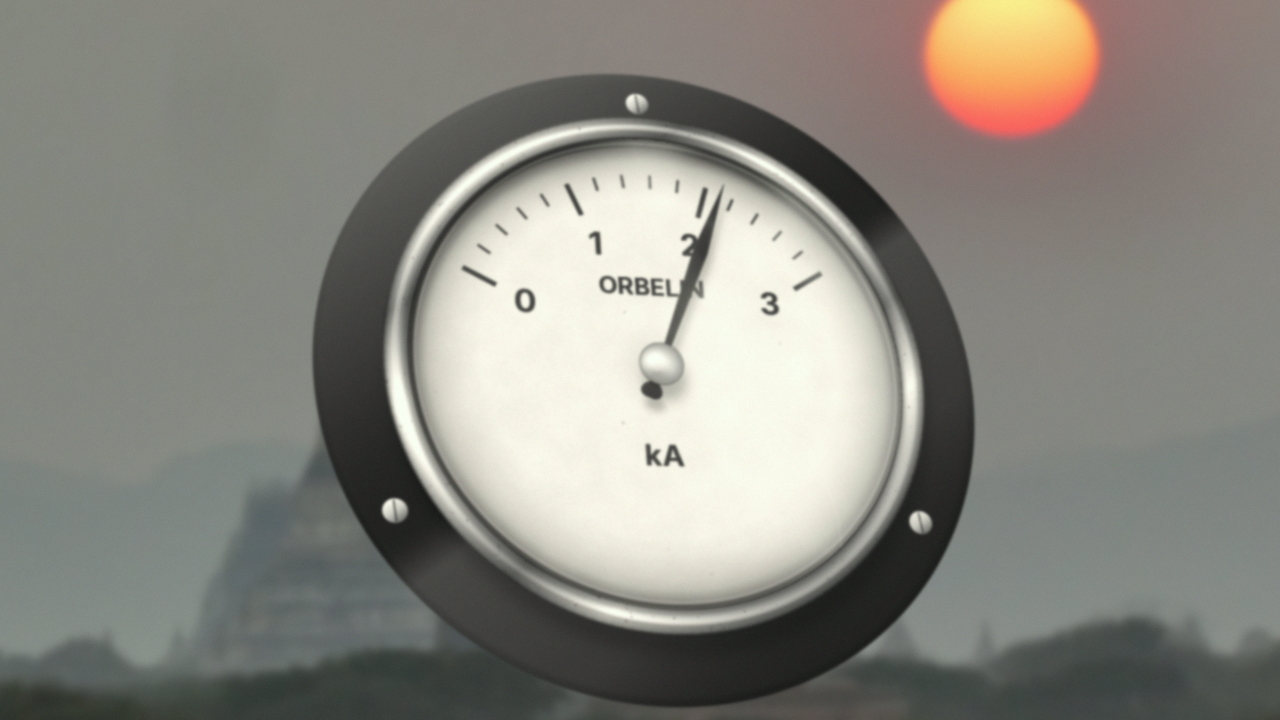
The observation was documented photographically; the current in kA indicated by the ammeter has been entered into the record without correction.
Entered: 2.1 kA
